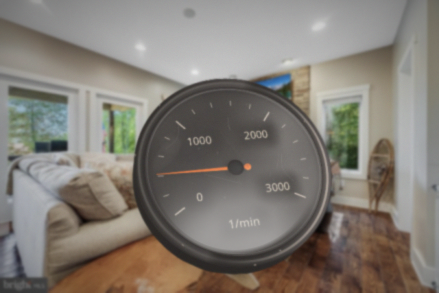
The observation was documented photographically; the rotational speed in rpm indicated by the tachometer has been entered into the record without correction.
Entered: 400 rpm
